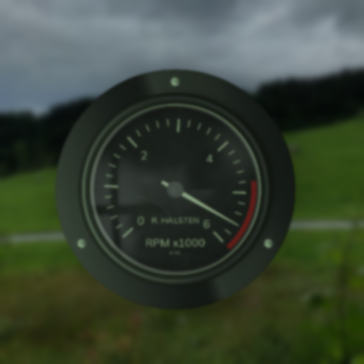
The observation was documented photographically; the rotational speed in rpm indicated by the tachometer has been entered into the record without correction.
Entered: 5600 rpm
